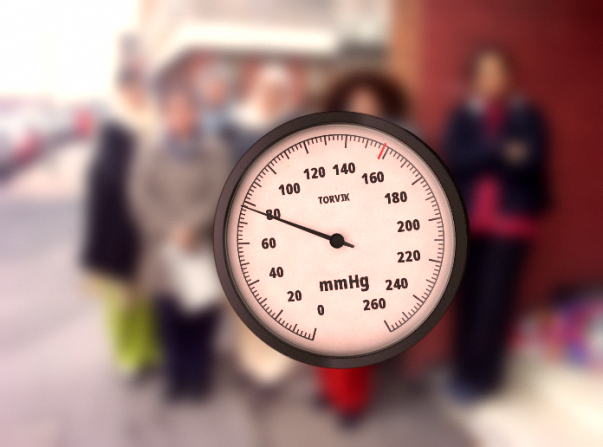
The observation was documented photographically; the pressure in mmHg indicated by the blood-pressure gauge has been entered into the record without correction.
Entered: 78 mmHg
